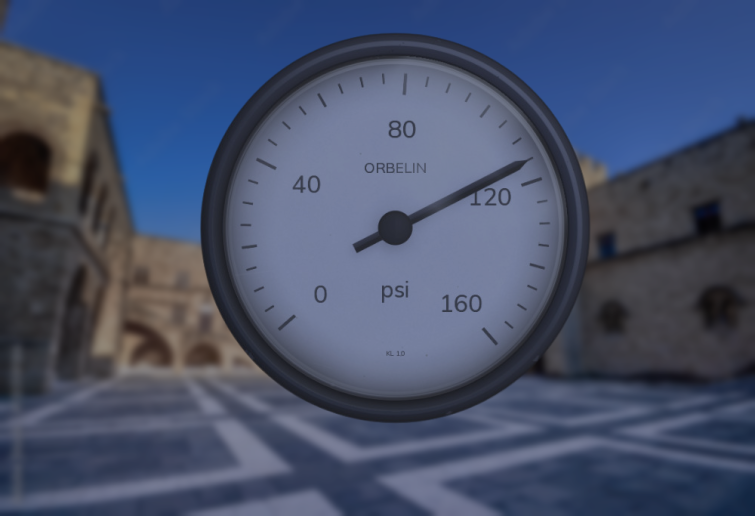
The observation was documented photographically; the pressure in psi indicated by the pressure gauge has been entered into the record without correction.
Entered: 115 psi
